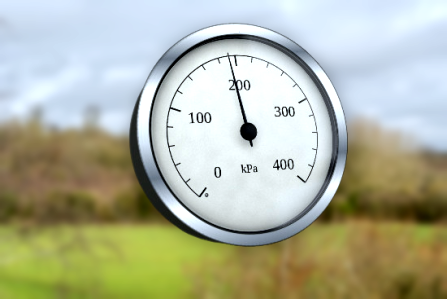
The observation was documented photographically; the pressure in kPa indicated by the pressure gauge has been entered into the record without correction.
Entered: 190 kPa
